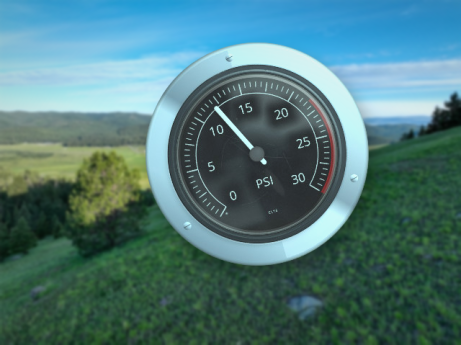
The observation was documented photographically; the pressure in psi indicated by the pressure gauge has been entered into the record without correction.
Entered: 12 psi
